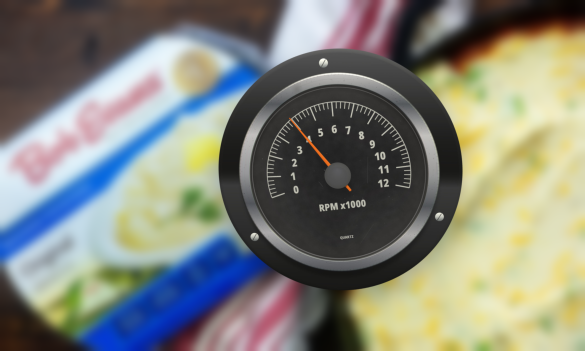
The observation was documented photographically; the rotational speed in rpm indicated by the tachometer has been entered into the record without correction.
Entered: 4000 rpm
